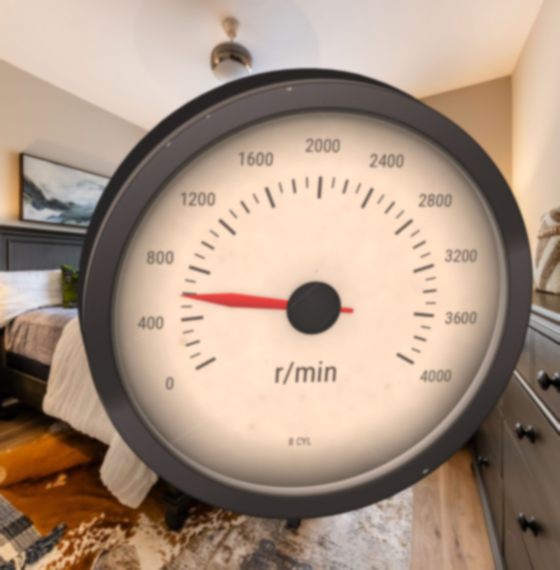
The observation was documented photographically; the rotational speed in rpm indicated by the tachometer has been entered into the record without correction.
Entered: 600 rpm
